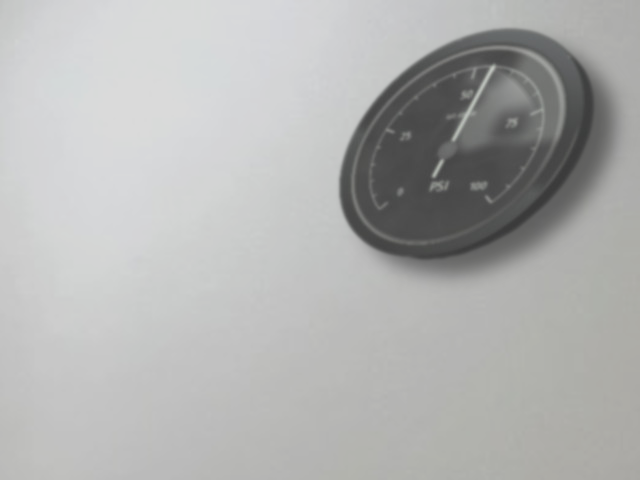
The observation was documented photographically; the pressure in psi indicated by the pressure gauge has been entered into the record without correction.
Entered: 55 psi
